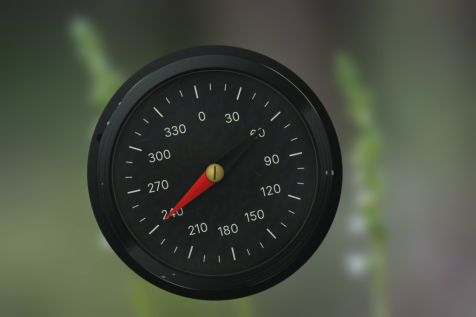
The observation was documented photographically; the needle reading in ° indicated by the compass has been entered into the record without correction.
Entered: 240 °
